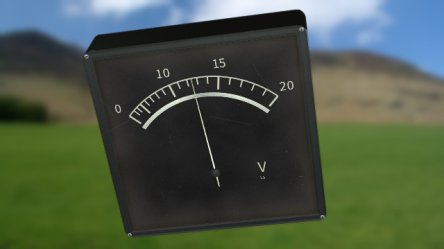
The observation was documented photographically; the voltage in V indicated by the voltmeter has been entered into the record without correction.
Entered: 12.5 V
